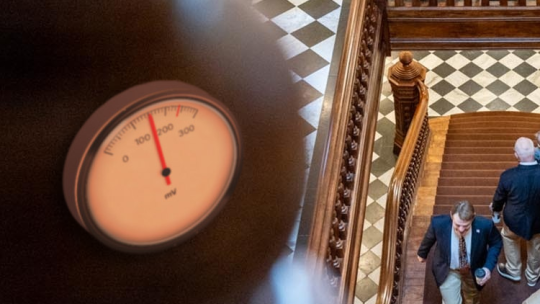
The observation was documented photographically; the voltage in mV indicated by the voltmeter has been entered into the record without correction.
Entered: 150 mV
